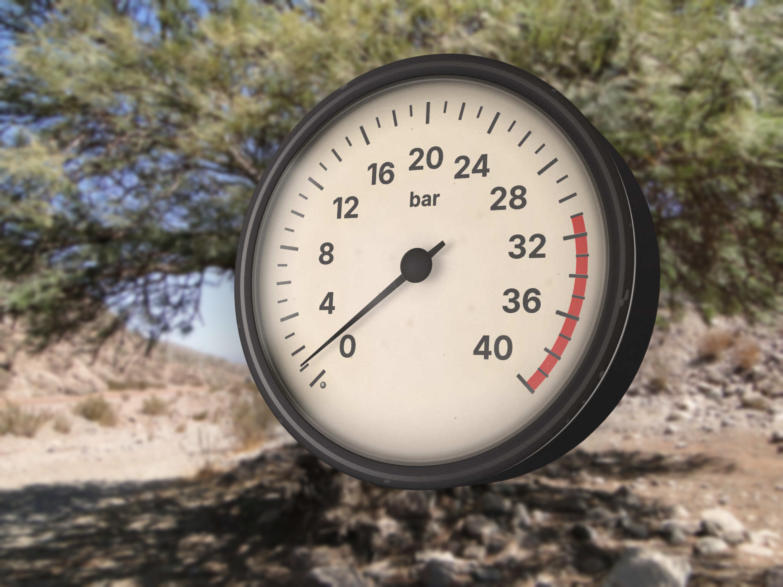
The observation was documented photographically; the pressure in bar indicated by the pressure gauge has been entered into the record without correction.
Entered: 1 bar
